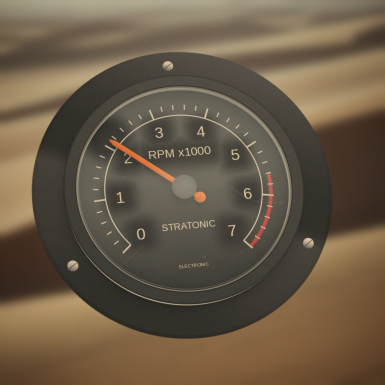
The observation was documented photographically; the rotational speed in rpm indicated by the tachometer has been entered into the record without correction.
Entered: 2100 rpm
